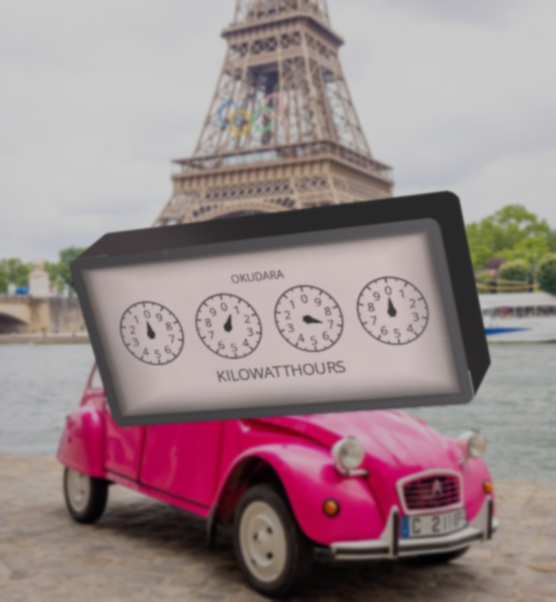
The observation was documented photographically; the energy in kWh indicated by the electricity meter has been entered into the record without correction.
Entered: 70 kWh
